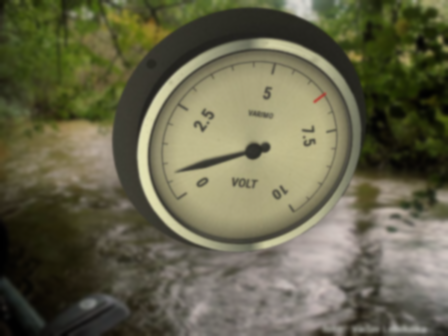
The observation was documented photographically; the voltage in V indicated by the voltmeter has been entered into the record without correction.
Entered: 0.75 V
